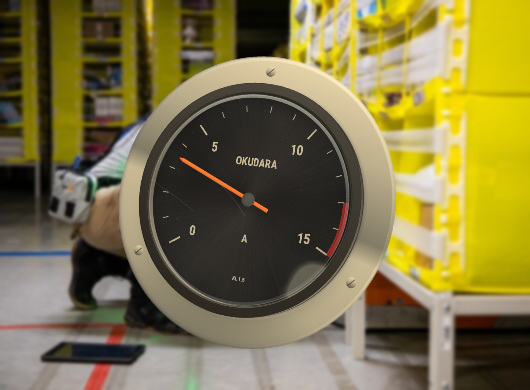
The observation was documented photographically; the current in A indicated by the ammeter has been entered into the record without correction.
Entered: 3.5 A
